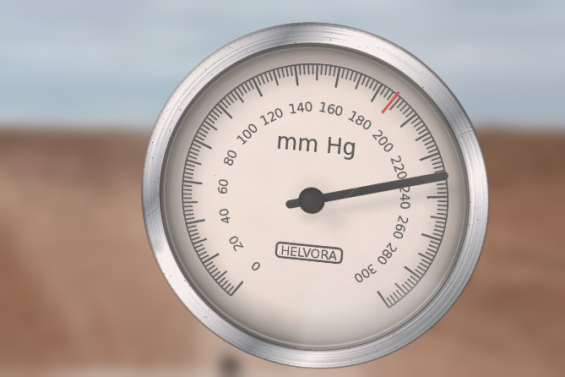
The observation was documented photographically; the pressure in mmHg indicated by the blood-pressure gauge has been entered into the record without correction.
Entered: 230 mmHg
